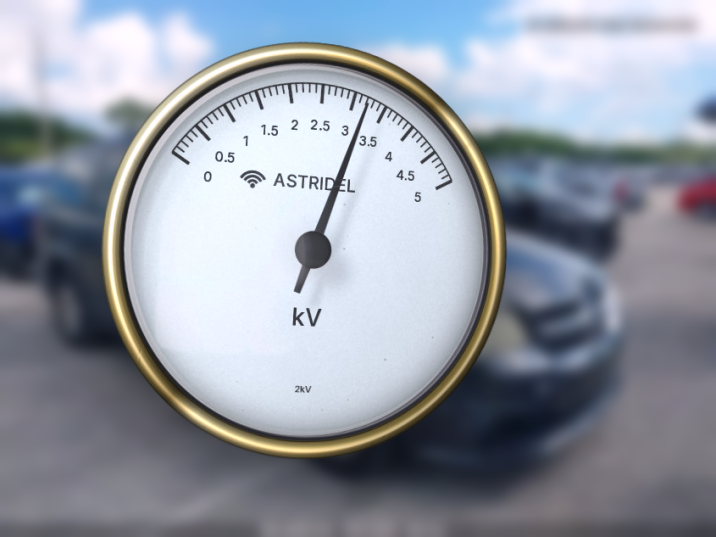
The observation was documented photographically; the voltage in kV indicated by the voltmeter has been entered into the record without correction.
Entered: 3.2 kV
